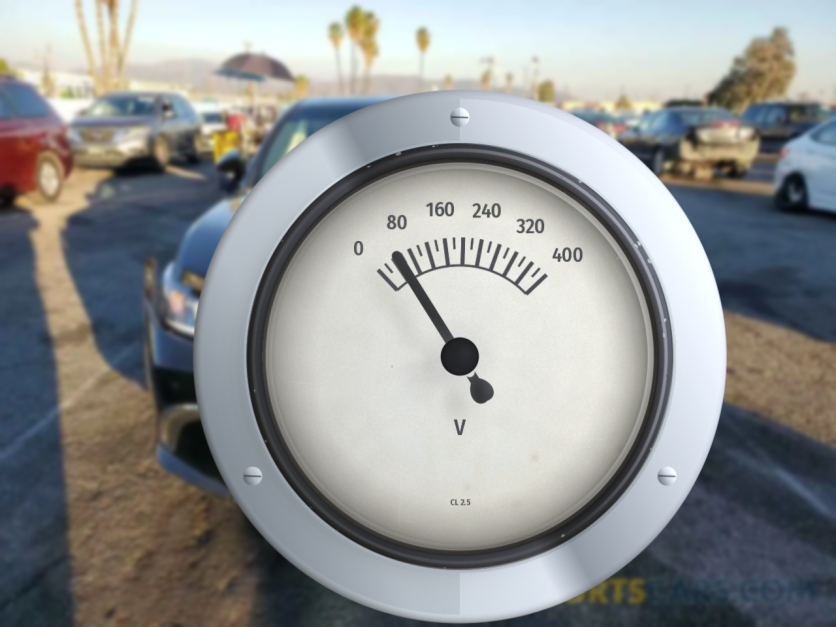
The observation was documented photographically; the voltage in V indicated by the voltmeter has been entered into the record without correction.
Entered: 50 V
